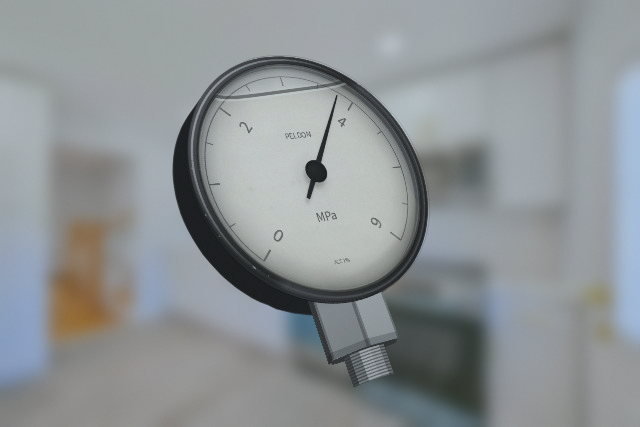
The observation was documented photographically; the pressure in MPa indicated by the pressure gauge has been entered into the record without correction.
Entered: 3.75 MPa
